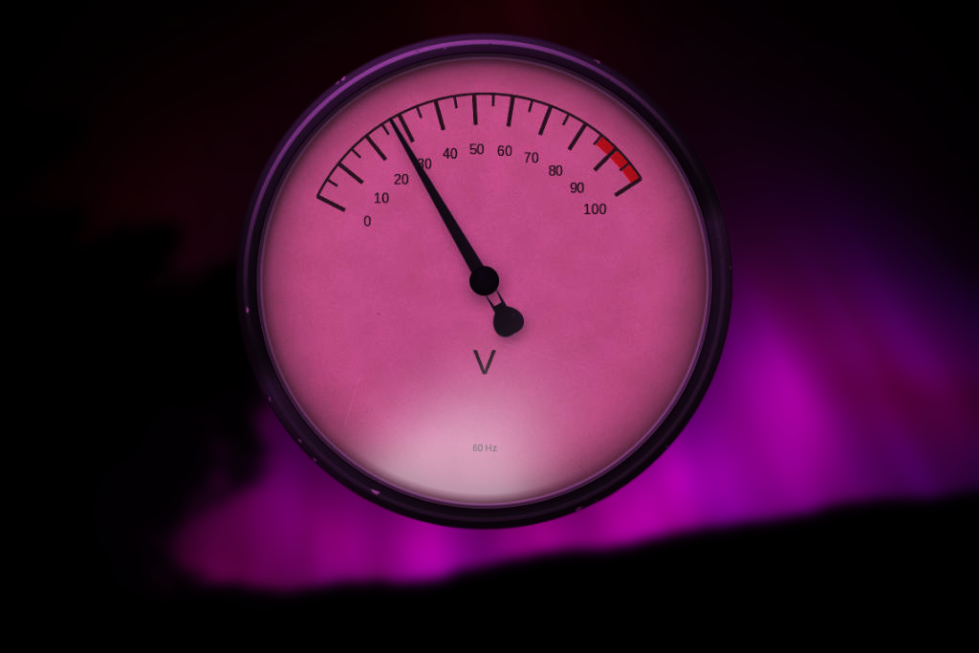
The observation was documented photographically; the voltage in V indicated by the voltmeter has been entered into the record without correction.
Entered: 27.5 V
